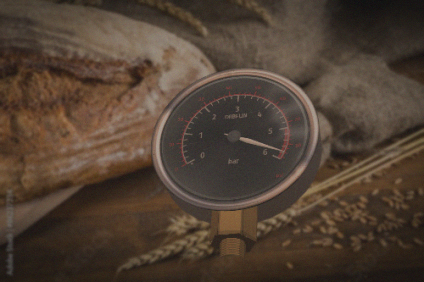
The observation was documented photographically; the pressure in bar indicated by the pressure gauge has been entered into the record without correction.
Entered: 5.8 bar
